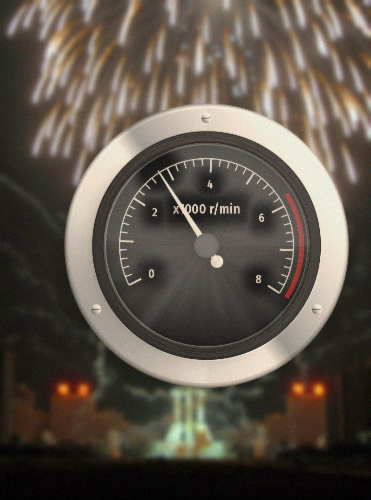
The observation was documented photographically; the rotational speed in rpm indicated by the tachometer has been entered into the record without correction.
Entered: 2800 rpm
